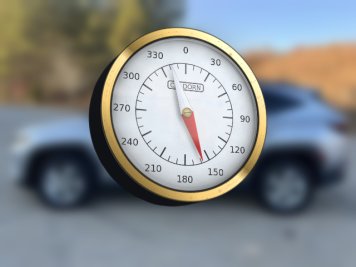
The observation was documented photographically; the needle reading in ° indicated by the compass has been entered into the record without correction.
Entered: 160 °
